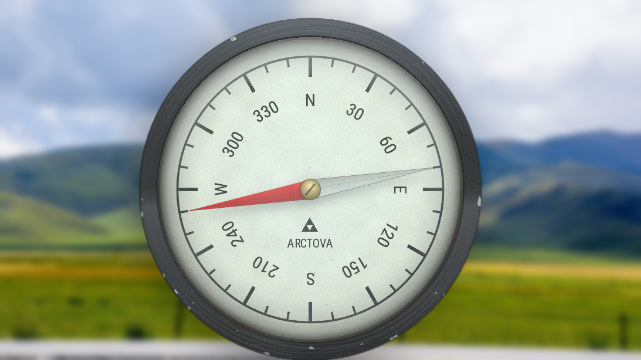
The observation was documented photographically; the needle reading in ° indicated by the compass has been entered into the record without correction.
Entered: 260 °
